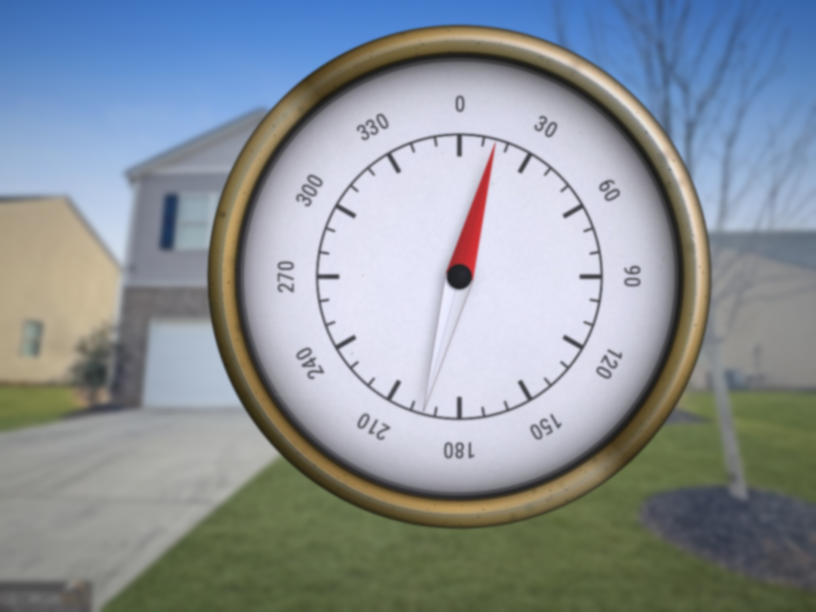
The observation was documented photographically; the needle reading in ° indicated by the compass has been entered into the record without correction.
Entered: 15 °
